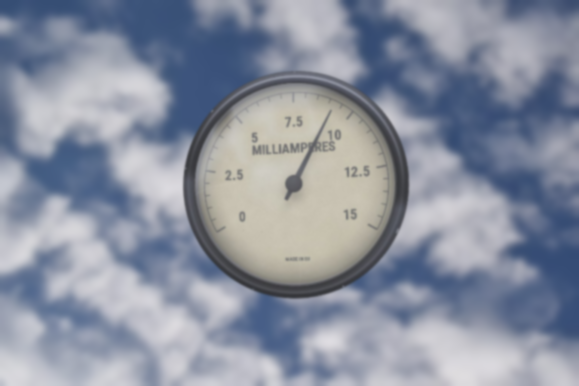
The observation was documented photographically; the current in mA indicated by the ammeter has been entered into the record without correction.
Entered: 9.25 mA
